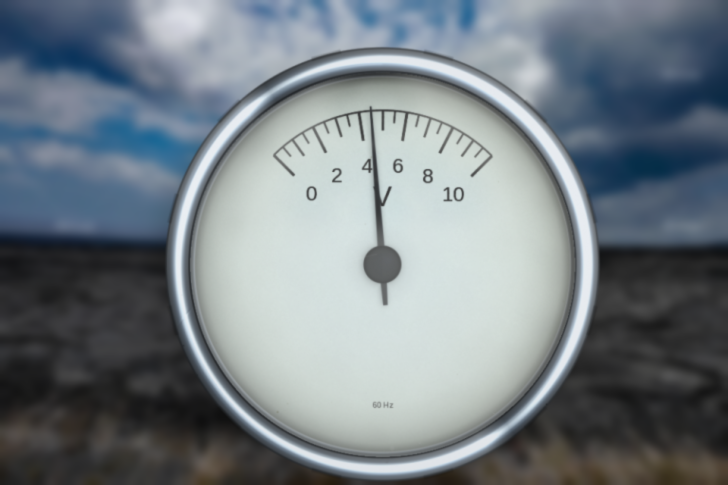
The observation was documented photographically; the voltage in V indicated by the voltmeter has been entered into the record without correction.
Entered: 4.5 V
